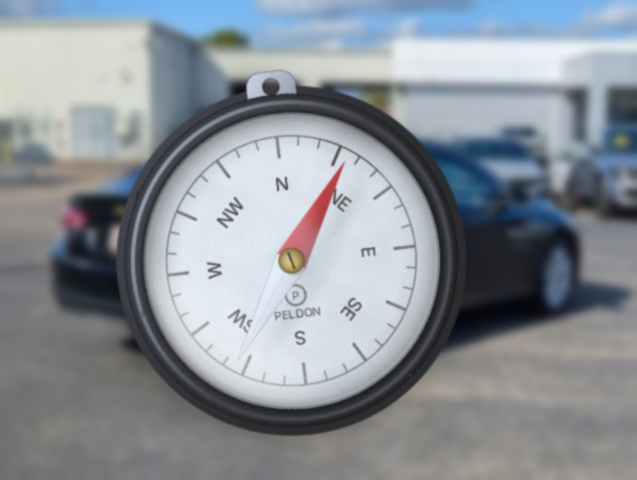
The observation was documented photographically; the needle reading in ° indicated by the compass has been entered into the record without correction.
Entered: 35 °
